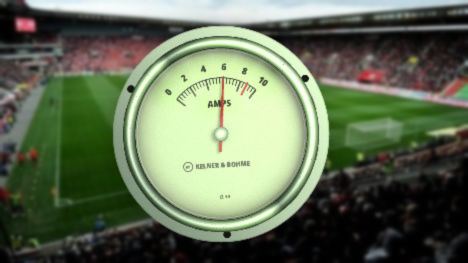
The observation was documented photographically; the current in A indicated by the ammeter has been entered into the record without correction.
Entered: 6 A
